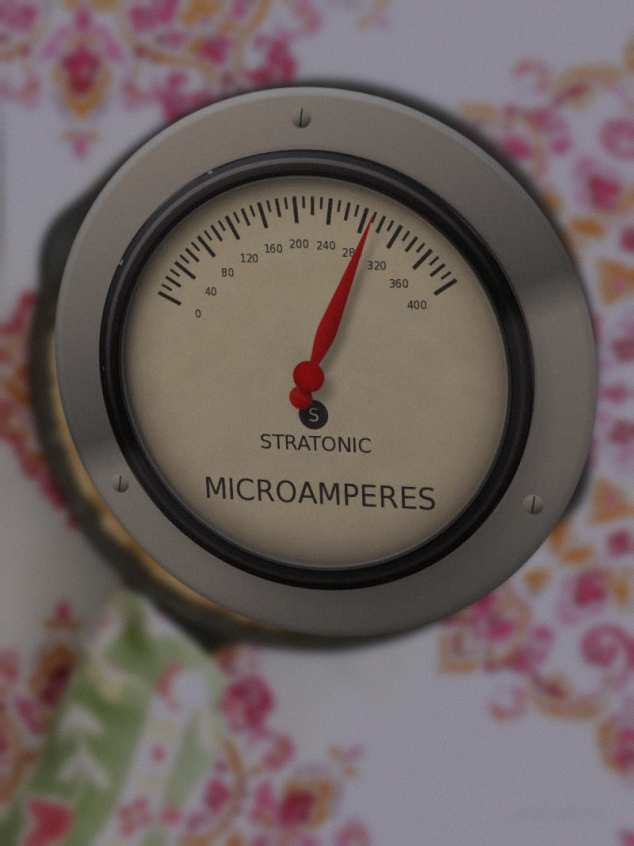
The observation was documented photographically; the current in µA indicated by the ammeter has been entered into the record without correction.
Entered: 290 µA
